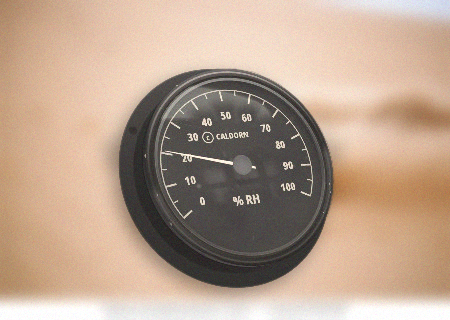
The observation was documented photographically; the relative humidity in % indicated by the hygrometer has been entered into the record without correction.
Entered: 20 %
